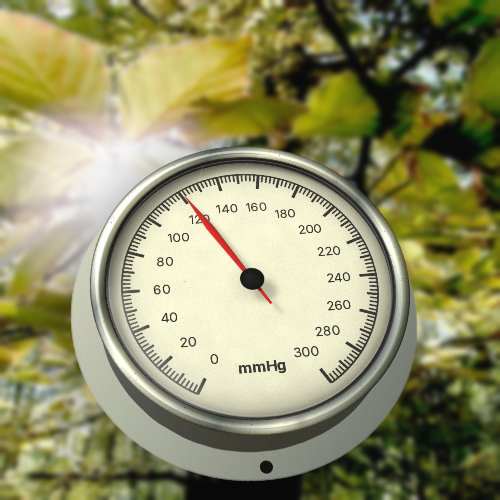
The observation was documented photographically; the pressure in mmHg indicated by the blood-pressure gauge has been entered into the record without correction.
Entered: 120 mmHg
